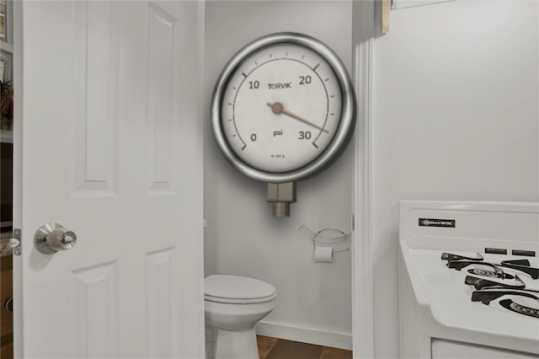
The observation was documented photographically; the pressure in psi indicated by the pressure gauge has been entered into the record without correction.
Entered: 28 psi
